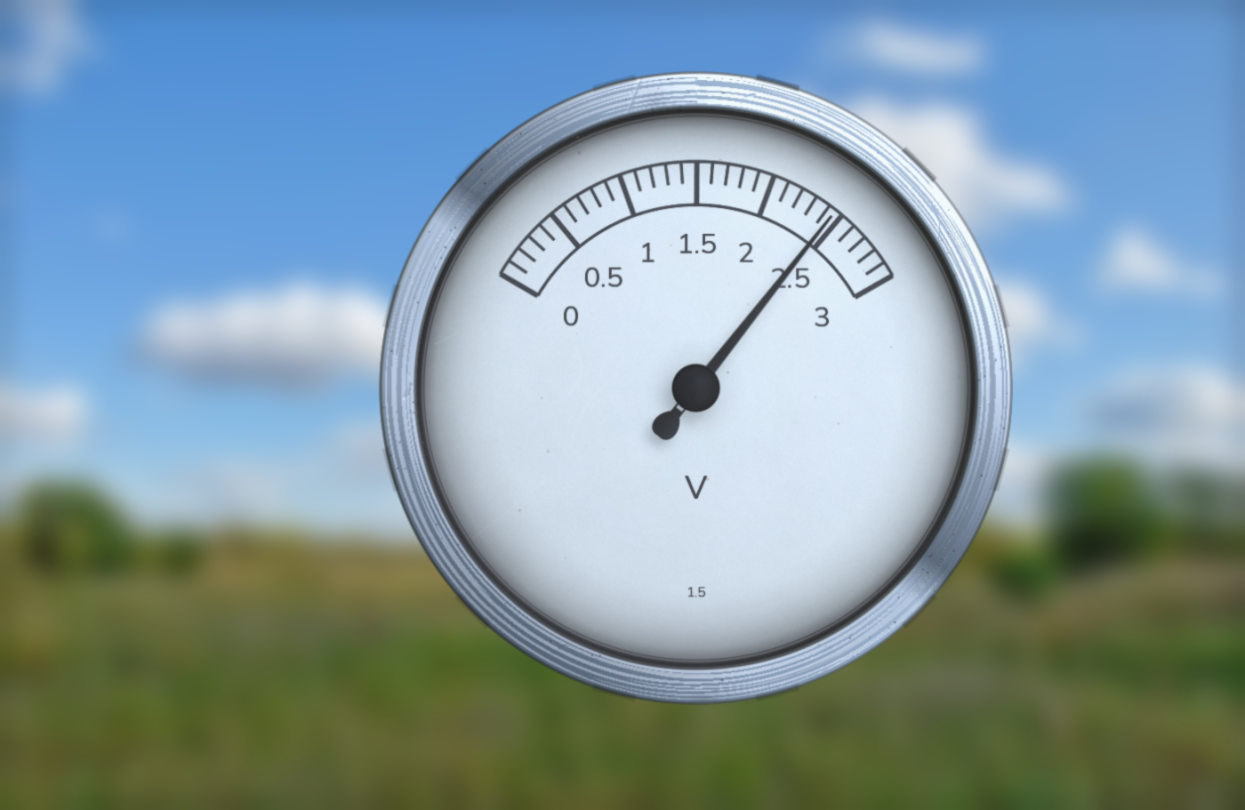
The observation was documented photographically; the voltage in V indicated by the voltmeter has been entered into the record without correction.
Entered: 2.45 V
